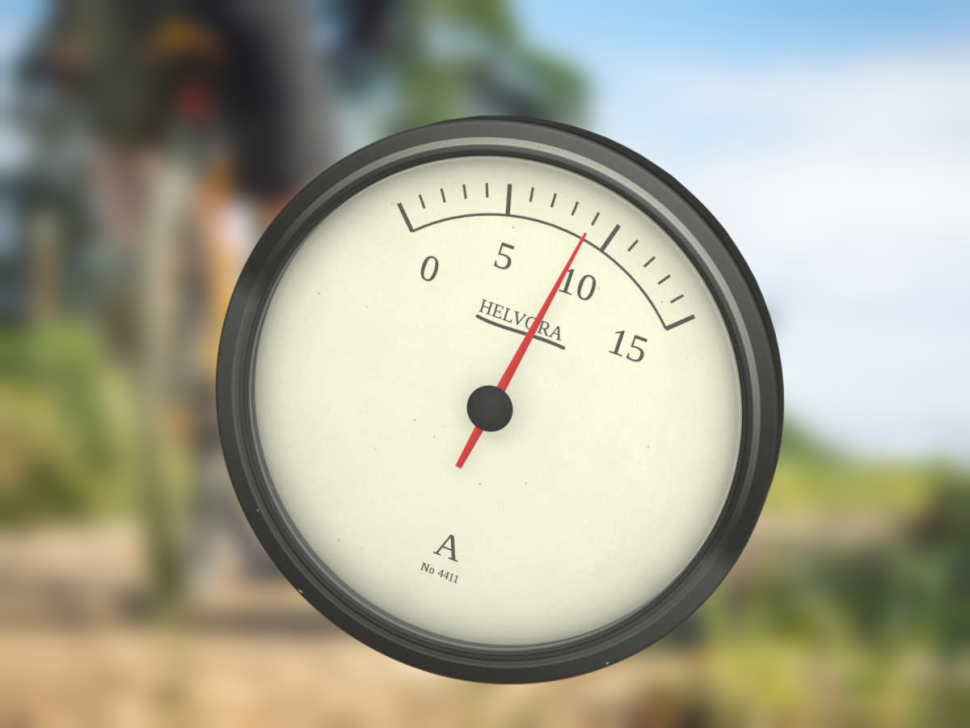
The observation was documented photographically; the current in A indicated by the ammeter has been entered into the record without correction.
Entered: 9 A
